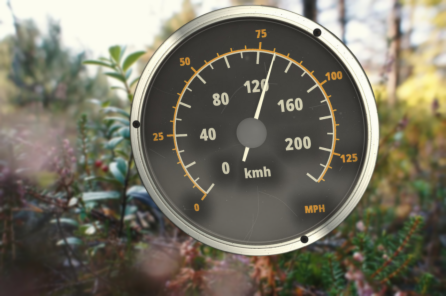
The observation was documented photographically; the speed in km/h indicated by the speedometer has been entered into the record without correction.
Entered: 130 km/h
